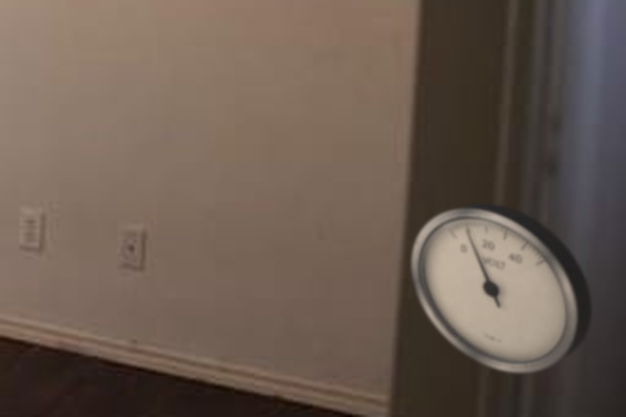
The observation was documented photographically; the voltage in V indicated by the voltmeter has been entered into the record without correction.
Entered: 10 V
